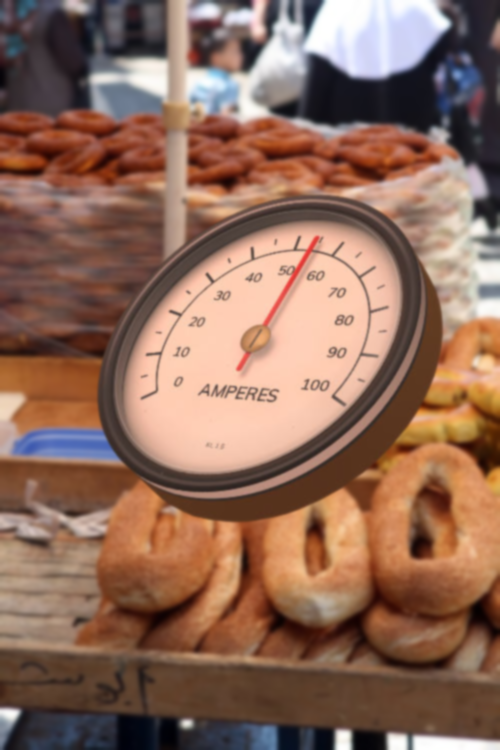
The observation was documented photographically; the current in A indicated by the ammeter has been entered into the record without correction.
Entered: 55 A
